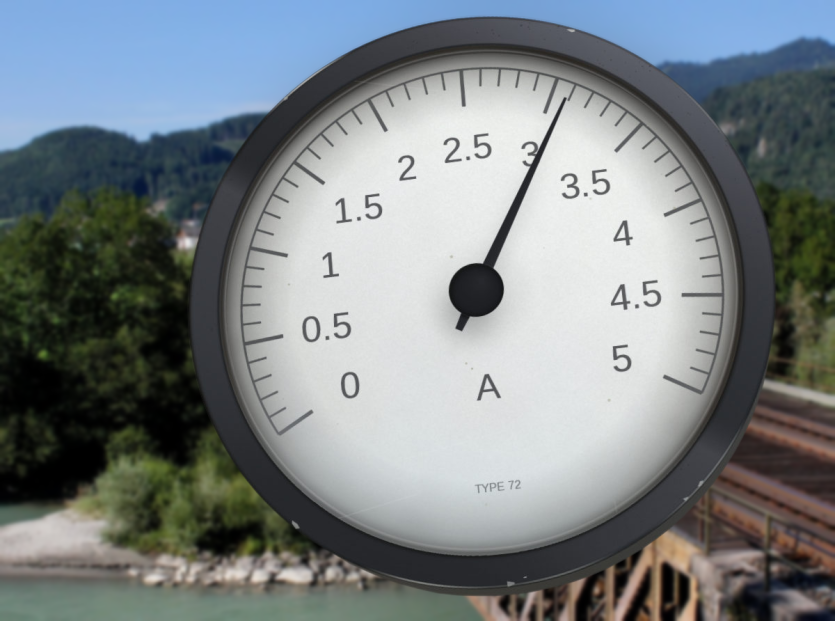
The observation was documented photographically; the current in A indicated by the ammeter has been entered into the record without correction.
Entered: 3.1 A
